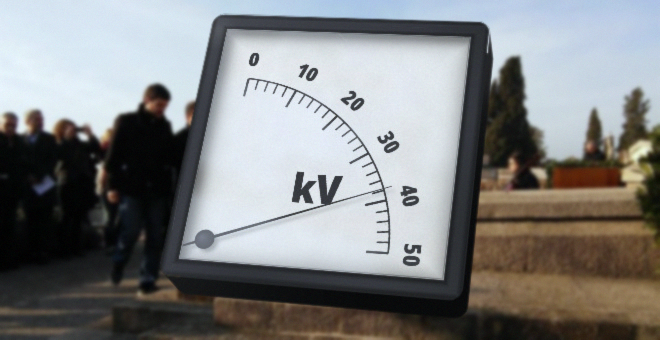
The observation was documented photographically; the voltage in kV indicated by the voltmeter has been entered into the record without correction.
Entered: 38 kV
